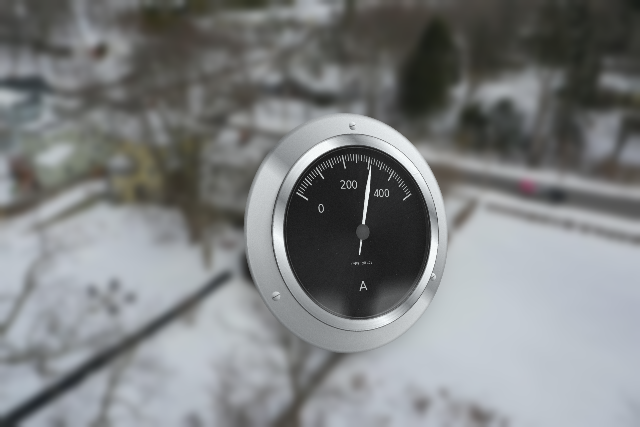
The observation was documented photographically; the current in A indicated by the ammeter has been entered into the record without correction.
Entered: 300 A
